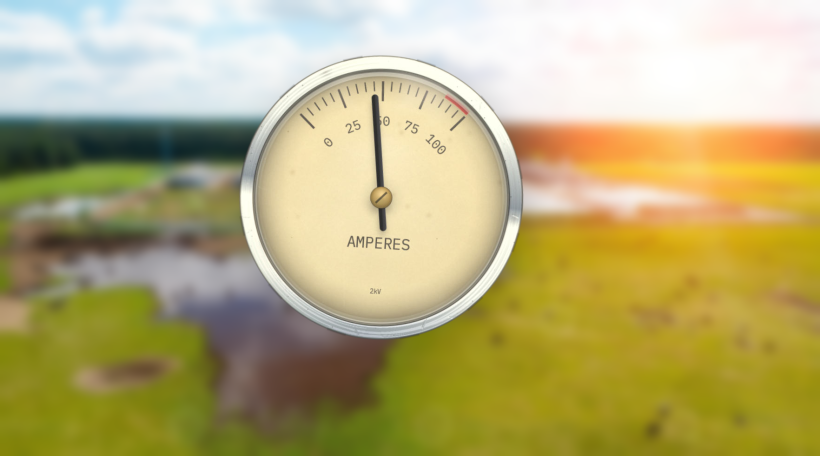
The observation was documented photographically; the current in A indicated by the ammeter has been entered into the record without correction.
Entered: 45 A
